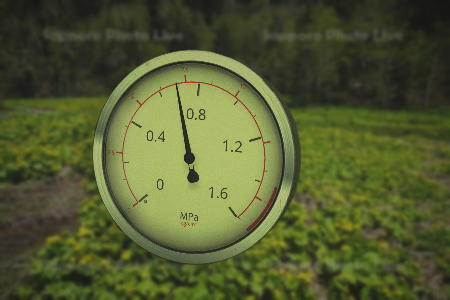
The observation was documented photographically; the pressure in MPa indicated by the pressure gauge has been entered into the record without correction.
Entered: 0.7 MPa
